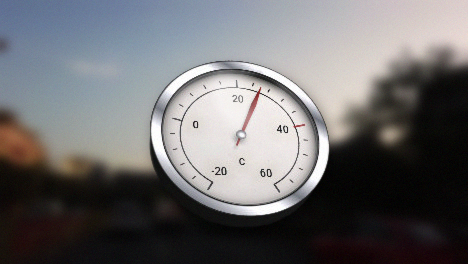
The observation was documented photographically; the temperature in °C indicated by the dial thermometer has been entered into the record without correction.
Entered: 26 °C
